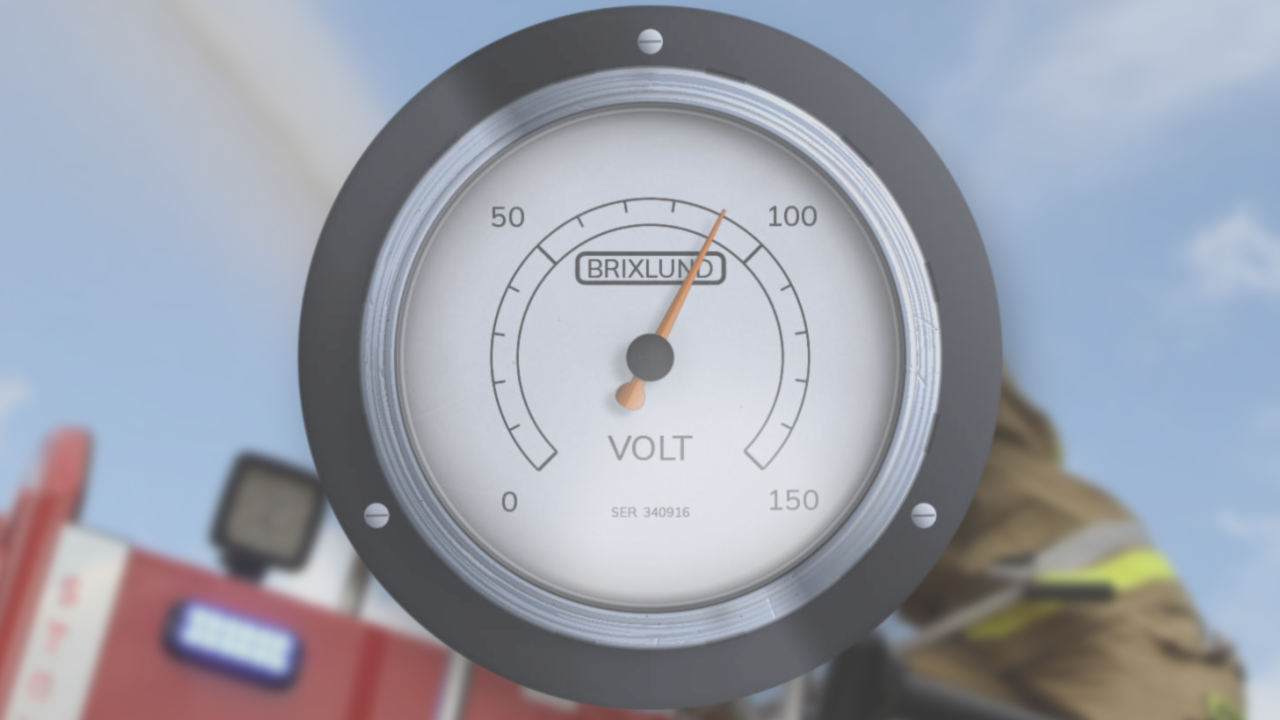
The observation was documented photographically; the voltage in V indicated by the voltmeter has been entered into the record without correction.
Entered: 90 V
